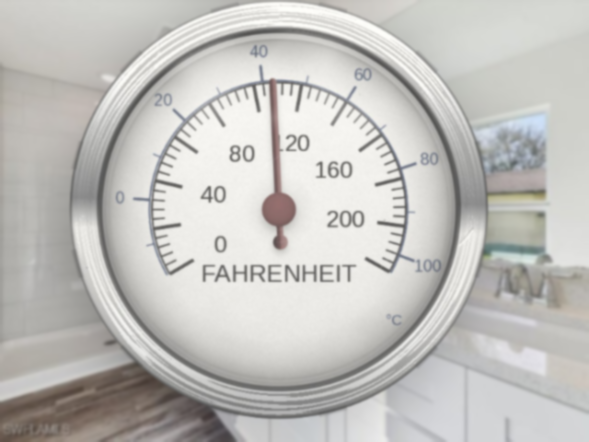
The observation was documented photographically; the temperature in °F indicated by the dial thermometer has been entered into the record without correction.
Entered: 108 °F
